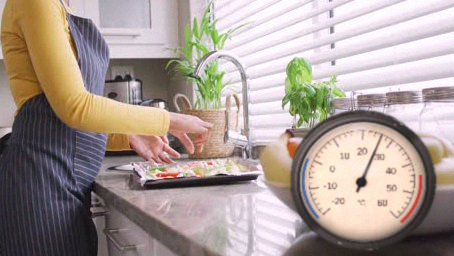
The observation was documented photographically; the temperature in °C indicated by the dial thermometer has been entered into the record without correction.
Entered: 26 °C
